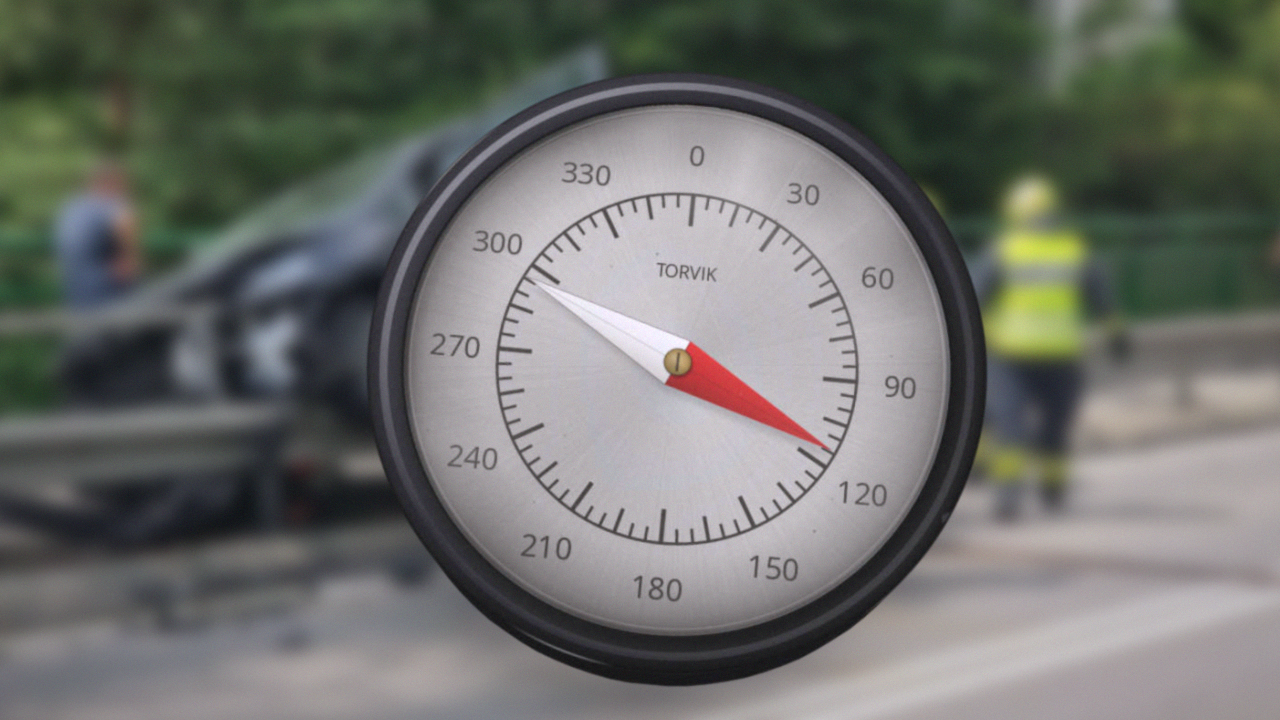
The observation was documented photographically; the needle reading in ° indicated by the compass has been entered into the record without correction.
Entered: 115 °
